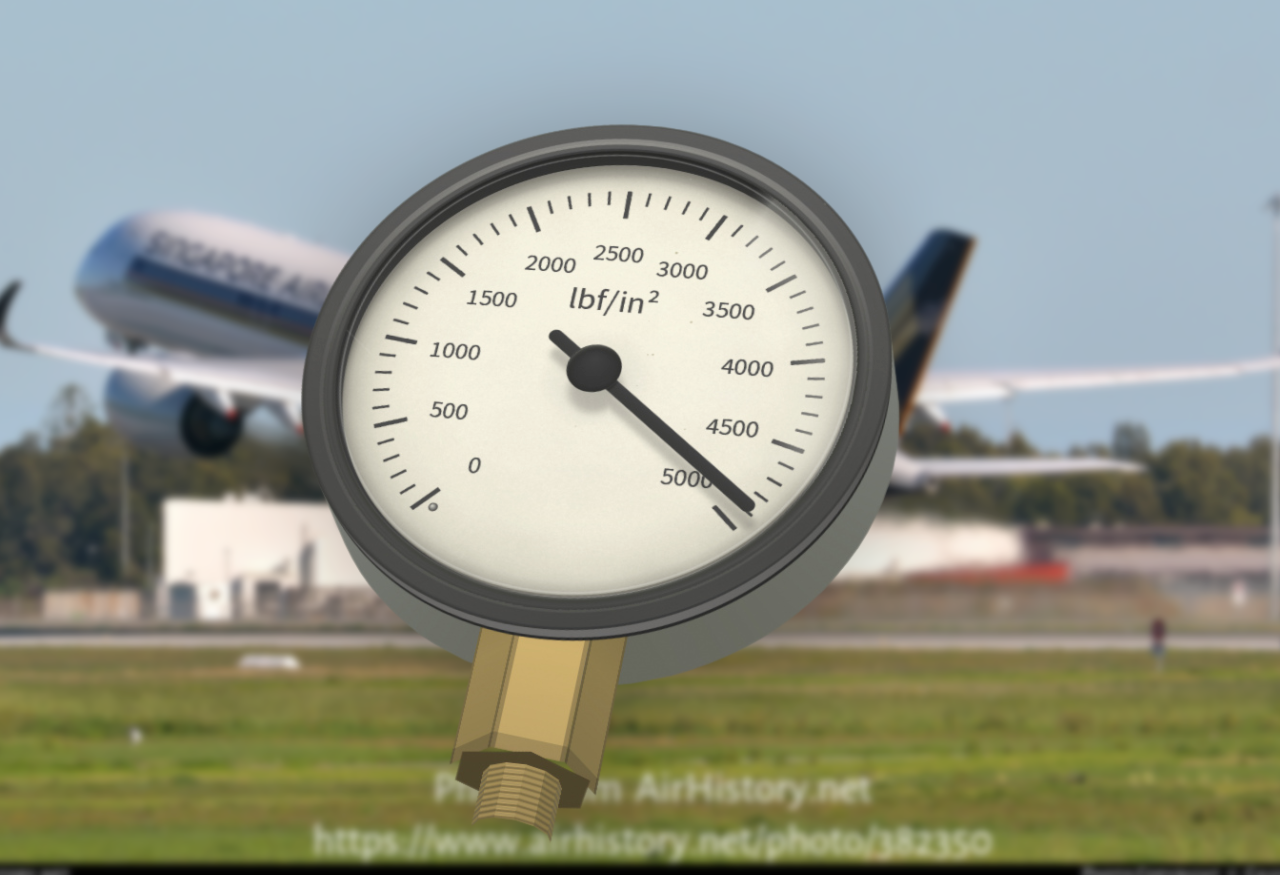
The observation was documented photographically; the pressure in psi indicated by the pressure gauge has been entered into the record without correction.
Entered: 4900 psi
